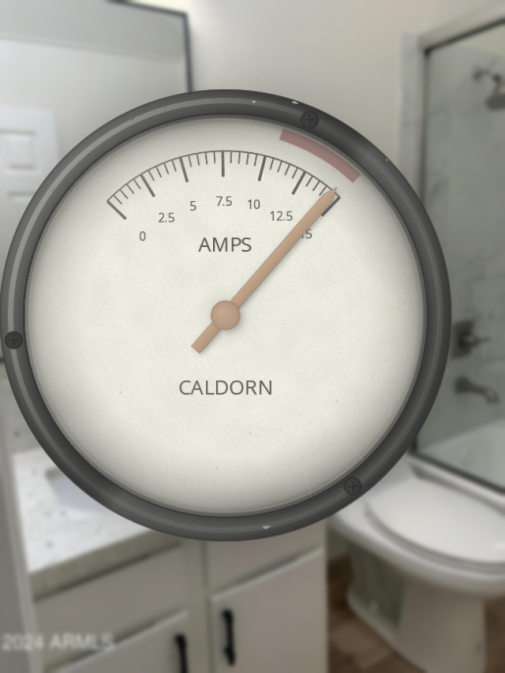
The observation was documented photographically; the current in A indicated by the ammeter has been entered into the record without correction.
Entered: 14.5 A
